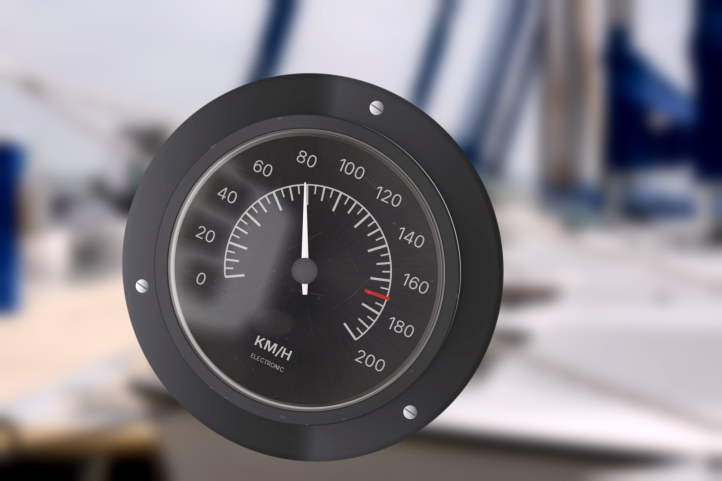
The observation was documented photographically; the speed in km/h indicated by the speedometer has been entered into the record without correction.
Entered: 80 km/h
